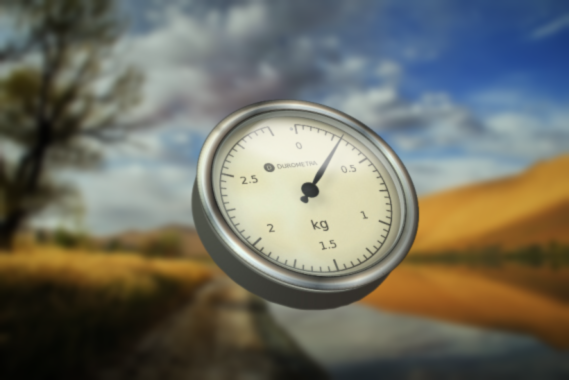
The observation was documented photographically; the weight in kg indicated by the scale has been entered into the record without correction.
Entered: 0.3 kg
